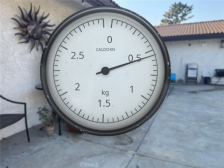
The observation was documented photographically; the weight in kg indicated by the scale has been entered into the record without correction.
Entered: 0.55 kg
